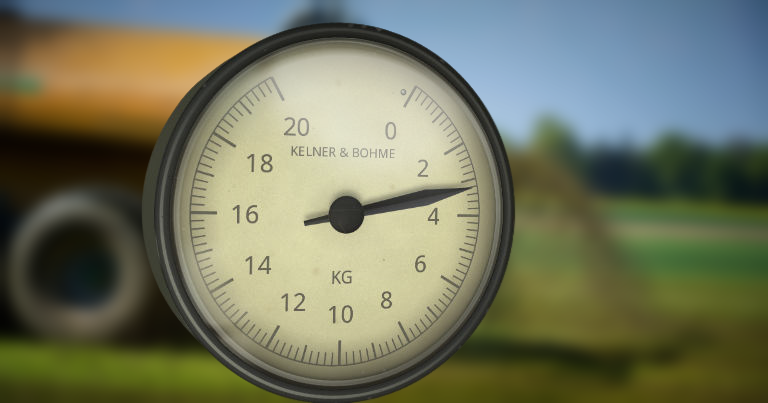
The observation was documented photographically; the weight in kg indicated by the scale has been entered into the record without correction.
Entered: 3.2 kg
